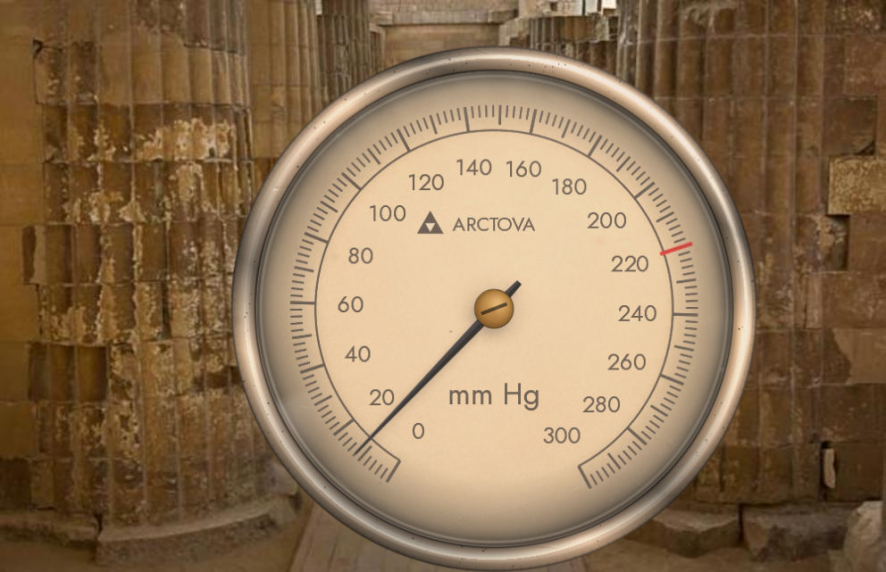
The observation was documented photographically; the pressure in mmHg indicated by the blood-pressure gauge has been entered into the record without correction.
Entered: 12 mmHg
